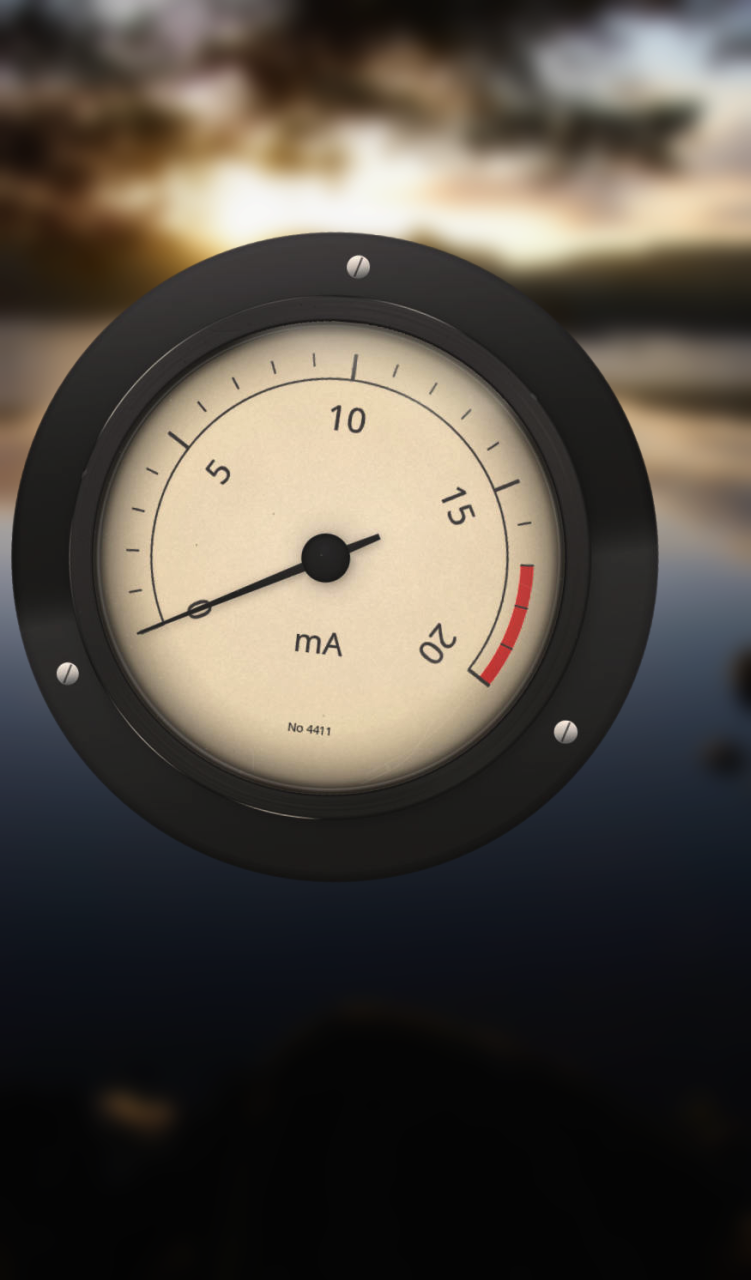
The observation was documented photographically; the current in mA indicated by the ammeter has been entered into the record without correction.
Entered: 0 mA
